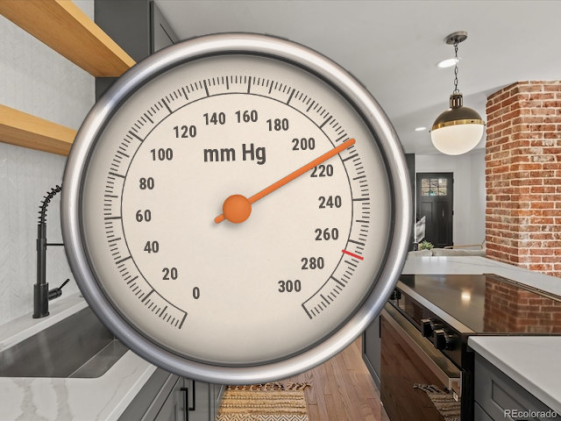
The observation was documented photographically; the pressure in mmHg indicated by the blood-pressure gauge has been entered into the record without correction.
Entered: 214 mmHg
